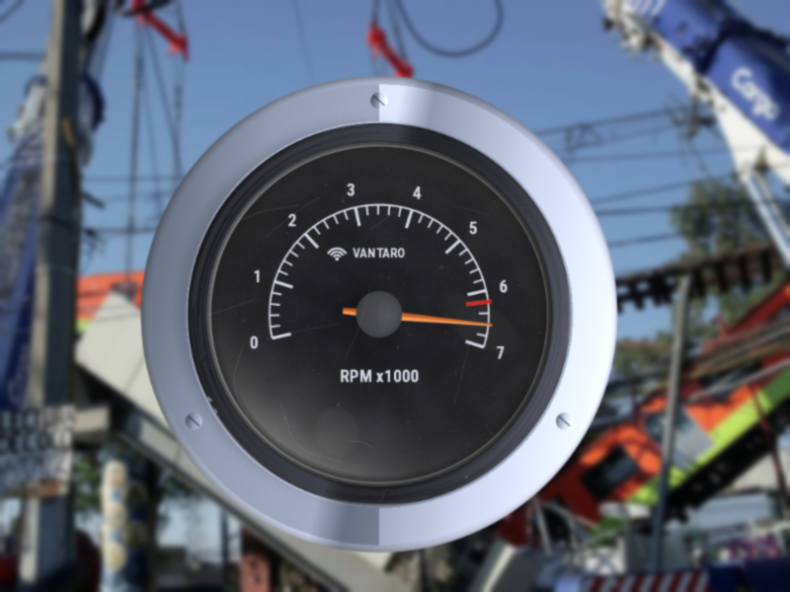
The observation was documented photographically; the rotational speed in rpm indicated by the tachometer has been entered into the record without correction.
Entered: 6600 rpm
